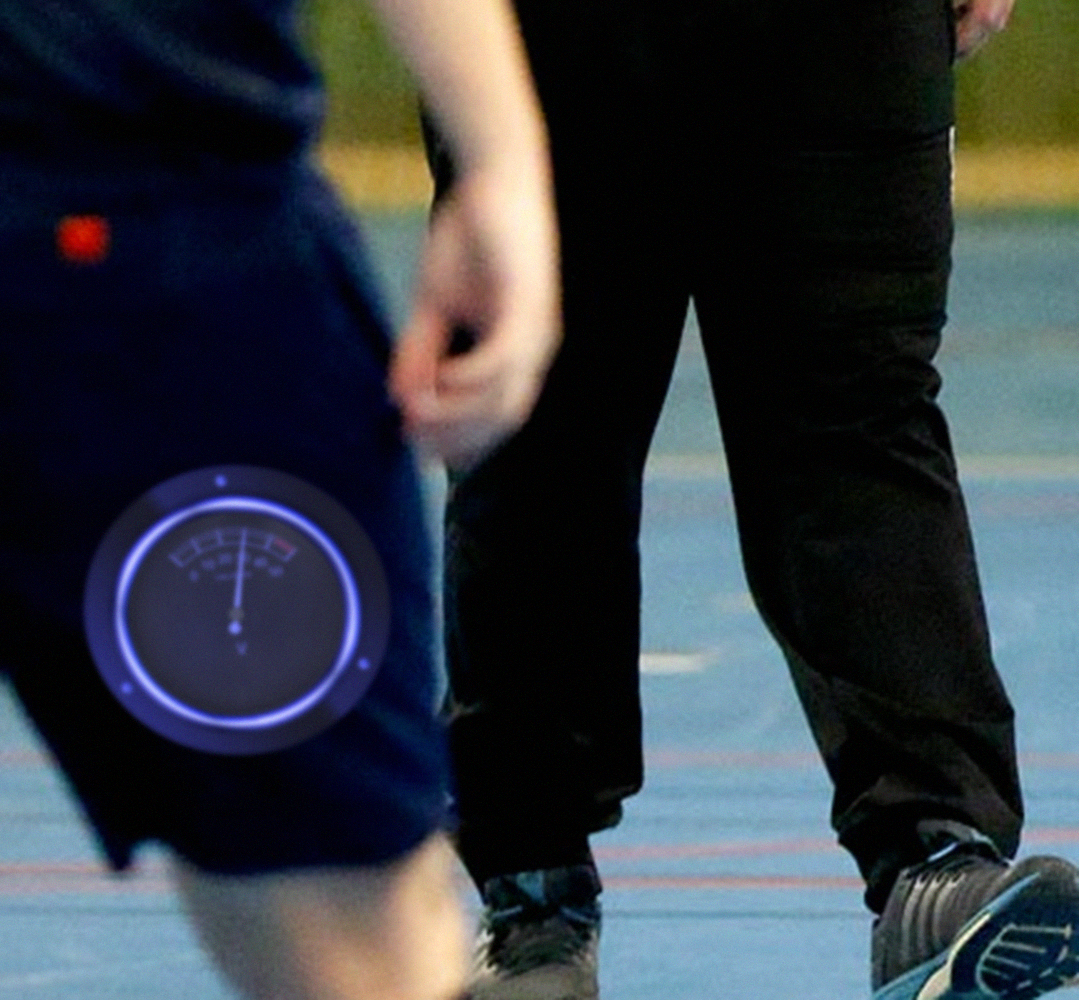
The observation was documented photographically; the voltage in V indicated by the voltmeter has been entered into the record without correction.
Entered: 30 V
